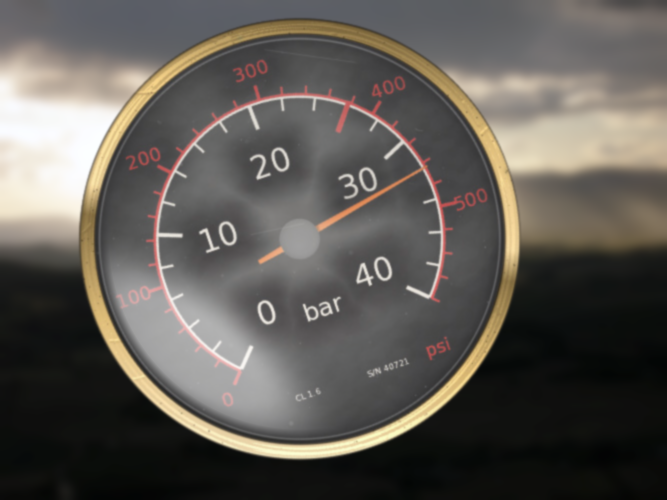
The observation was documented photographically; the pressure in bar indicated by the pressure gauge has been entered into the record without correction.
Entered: 32 bar
